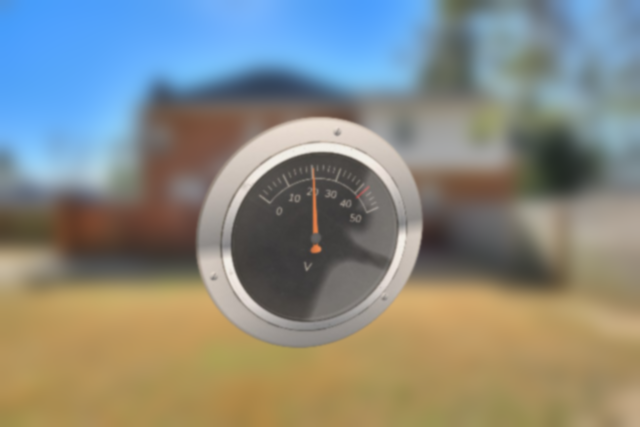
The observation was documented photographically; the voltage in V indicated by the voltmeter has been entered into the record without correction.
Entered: 20 V
